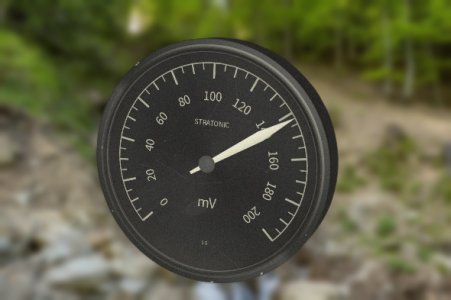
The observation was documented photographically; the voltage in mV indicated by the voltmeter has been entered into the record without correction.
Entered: 142.5 mV
